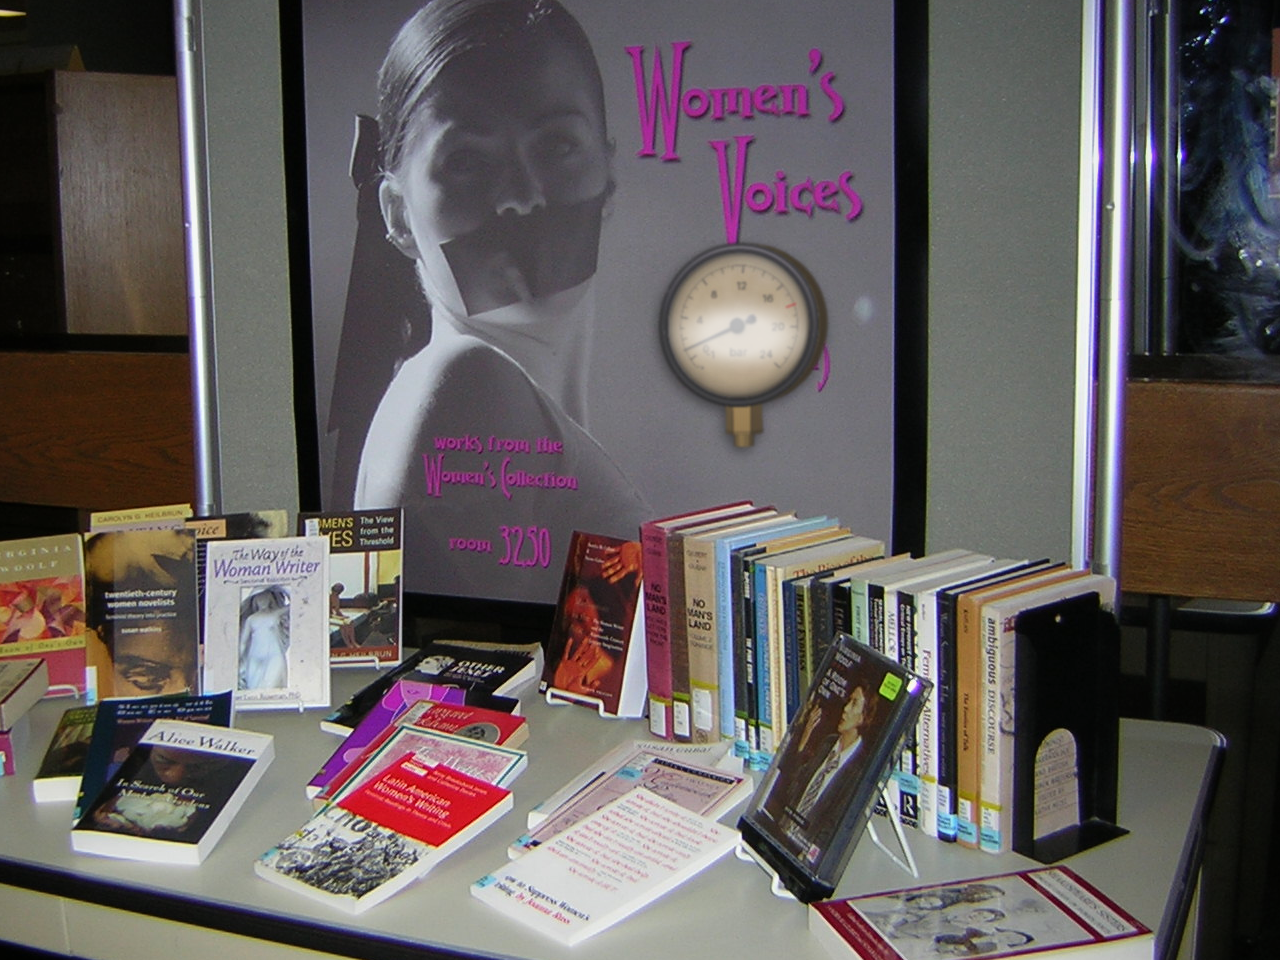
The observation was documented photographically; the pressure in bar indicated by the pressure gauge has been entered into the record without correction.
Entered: 1 bar
